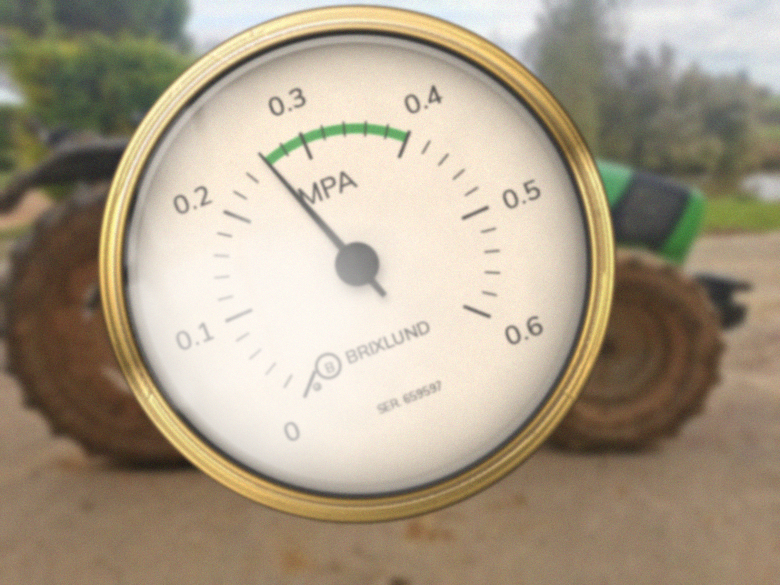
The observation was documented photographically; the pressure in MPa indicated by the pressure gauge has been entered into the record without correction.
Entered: 0.26 MPa
